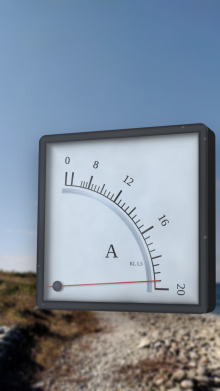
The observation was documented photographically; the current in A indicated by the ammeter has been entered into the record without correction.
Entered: 19.5 A
